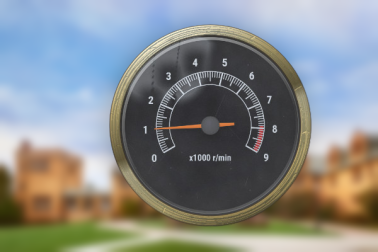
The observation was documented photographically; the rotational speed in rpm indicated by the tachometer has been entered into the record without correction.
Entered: 1000 rpm
